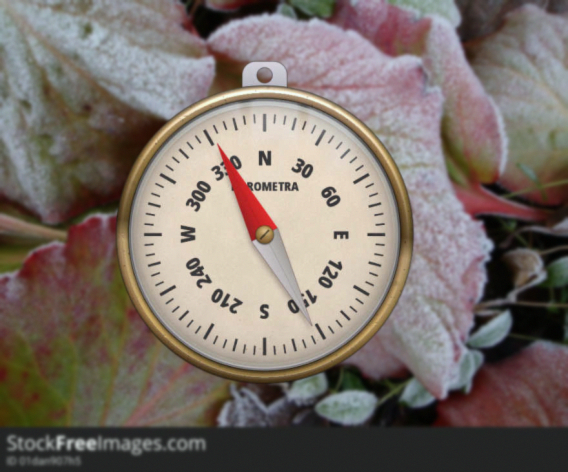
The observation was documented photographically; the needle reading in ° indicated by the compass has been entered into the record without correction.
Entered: 332.5 °
